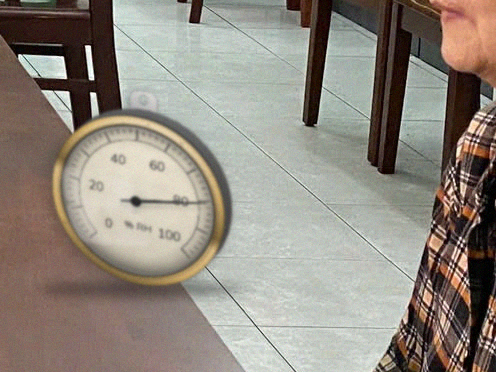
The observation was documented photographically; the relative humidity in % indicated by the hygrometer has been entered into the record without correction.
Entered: 80 %
